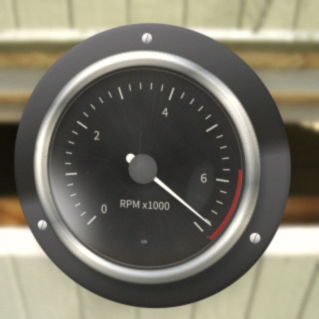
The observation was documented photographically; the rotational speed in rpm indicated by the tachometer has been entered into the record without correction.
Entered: 6800 rpm
